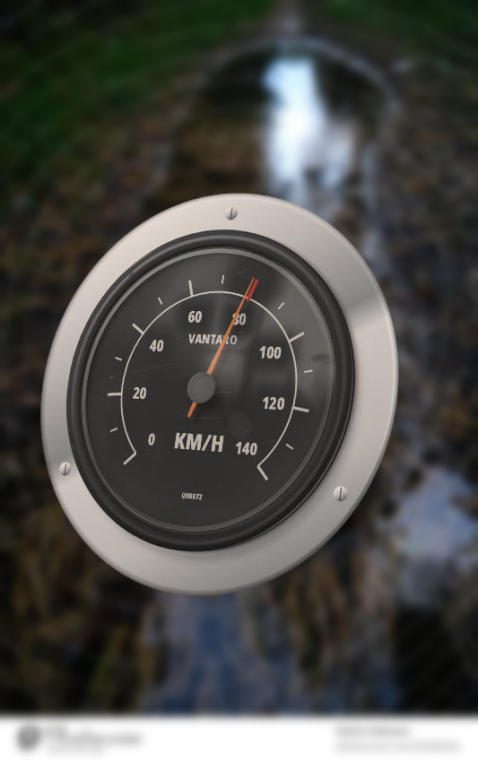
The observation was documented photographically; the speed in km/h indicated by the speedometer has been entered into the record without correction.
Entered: 80 km/h
